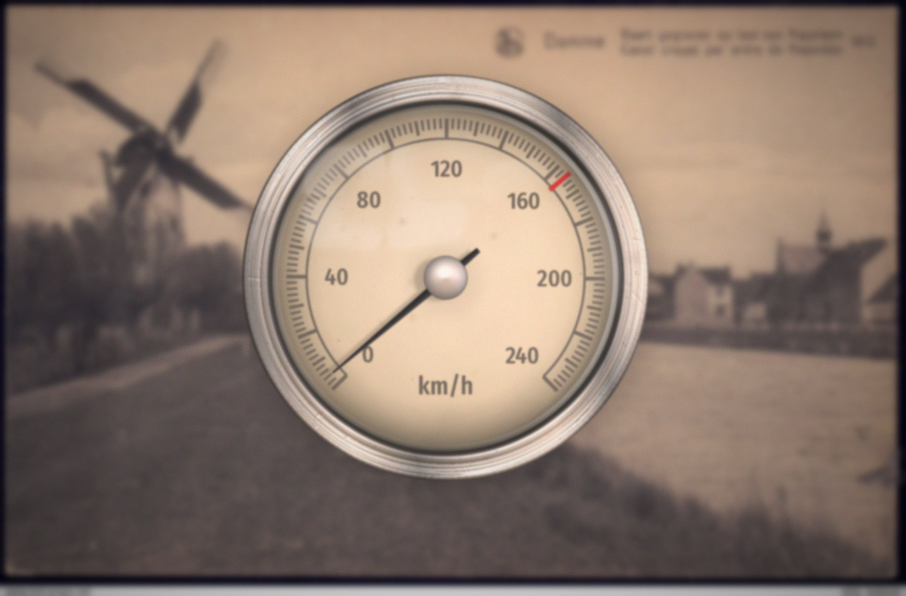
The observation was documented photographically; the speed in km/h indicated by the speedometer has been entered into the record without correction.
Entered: 4 km/h
